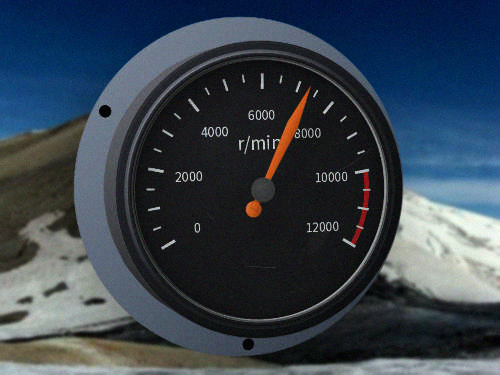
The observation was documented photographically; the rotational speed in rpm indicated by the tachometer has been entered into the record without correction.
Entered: 7250 rpm
